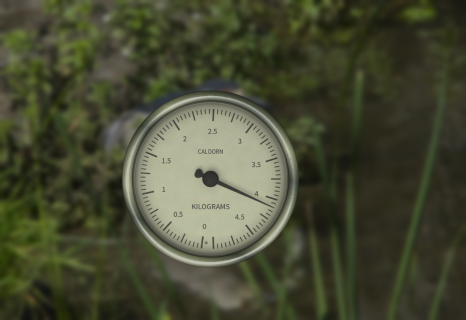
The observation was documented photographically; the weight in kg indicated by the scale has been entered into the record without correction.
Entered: 4.1 kg
